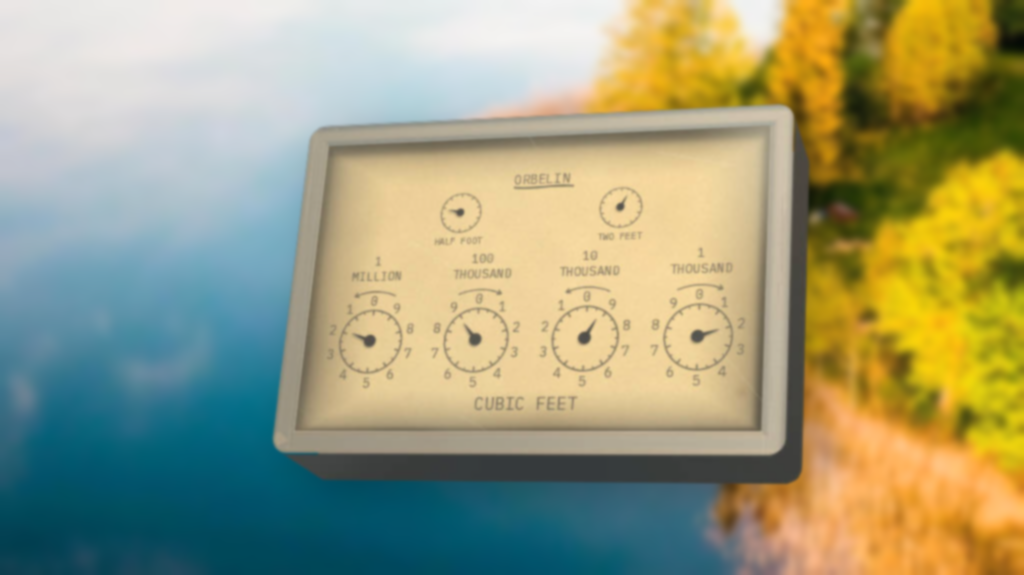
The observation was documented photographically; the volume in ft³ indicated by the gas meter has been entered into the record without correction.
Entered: 189200 ft³
